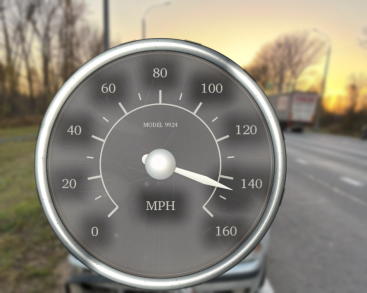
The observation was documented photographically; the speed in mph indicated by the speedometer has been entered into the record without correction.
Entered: 145 mph
